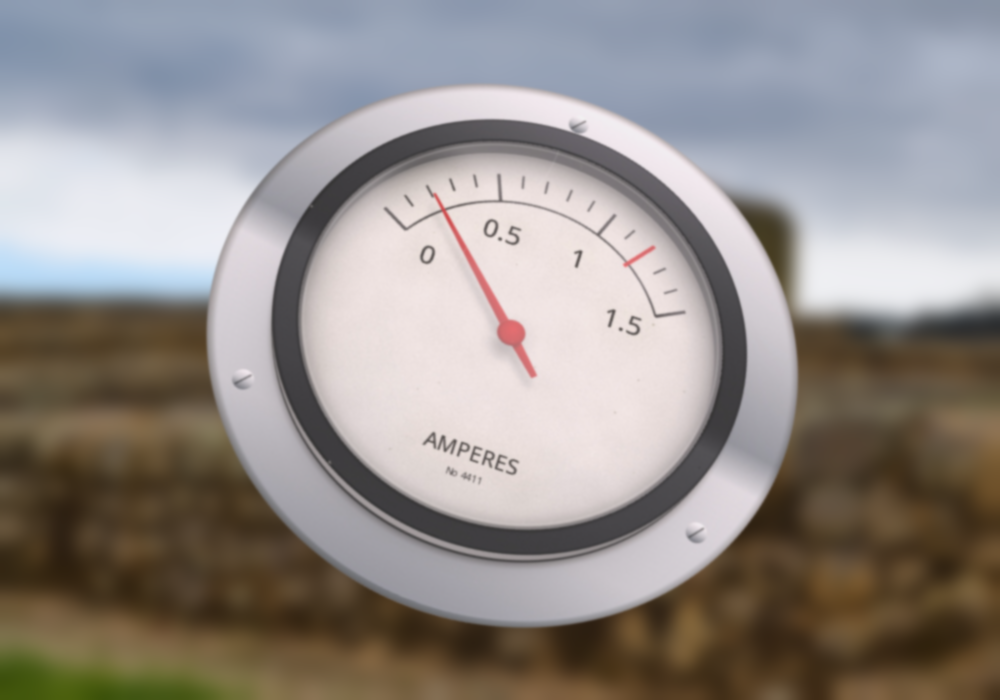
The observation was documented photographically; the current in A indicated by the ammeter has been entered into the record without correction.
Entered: 0.2 A
